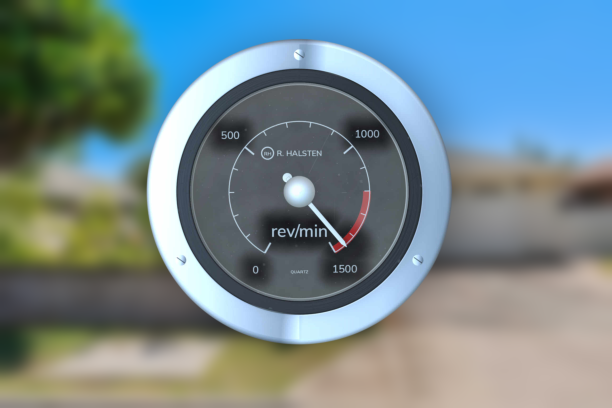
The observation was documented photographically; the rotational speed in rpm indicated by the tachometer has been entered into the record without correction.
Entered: 1450 rpm
